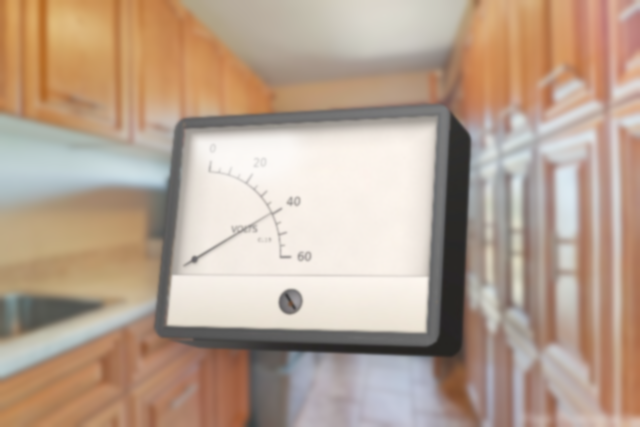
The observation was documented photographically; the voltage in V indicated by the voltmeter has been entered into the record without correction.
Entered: 40 V
